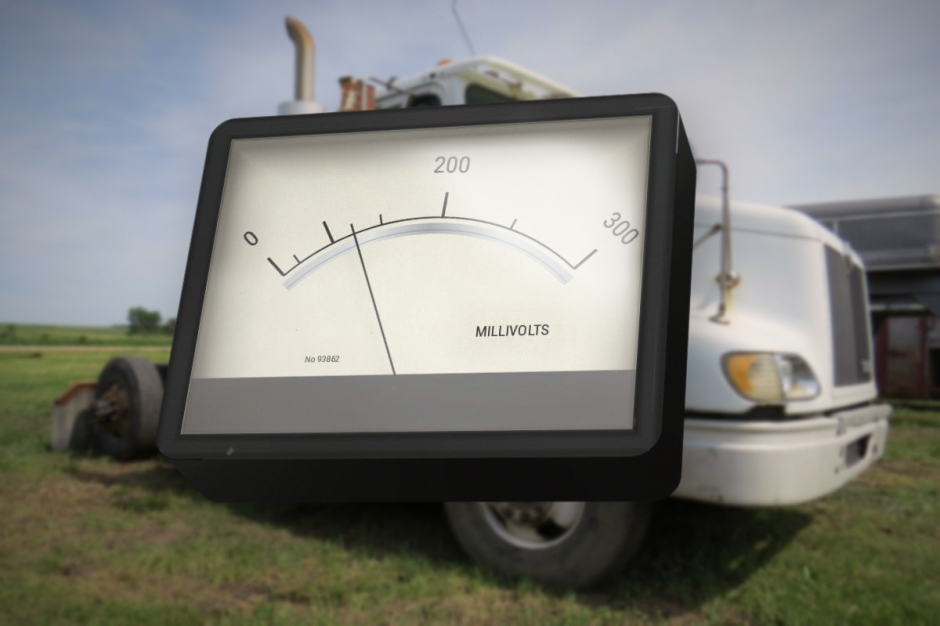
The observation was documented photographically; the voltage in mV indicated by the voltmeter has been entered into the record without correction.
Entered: 125 mV
